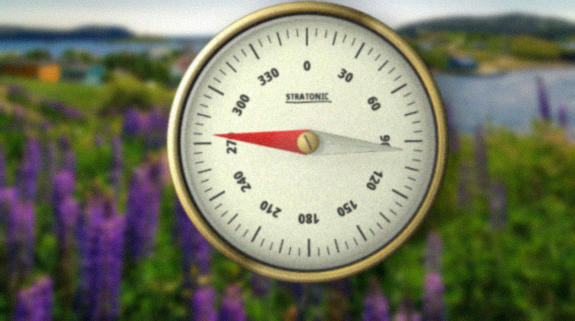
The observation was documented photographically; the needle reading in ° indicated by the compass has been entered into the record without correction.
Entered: 275 °
